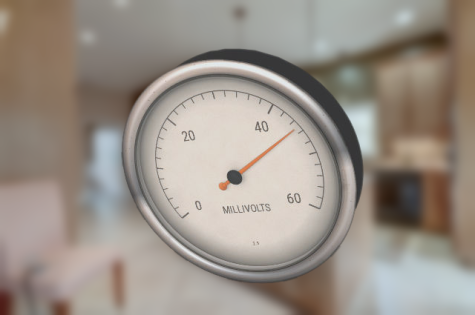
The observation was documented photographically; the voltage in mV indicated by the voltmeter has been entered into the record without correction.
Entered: 45 mV
